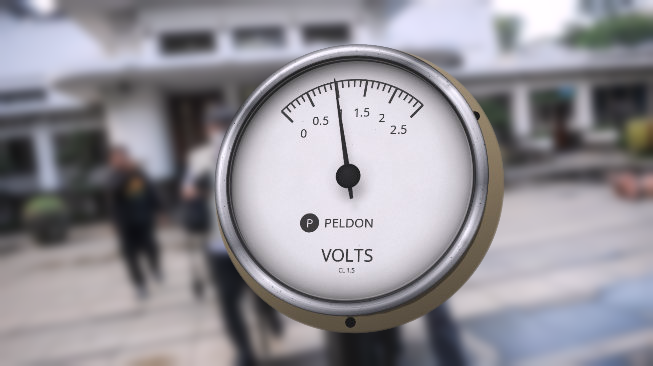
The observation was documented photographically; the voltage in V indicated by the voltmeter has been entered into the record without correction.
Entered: 1 V
